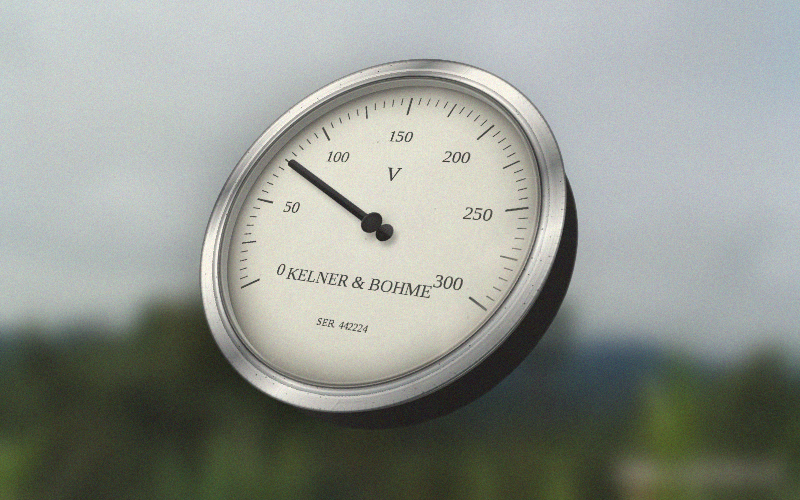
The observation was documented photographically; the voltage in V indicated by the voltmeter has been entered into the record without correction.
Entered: 75 V
